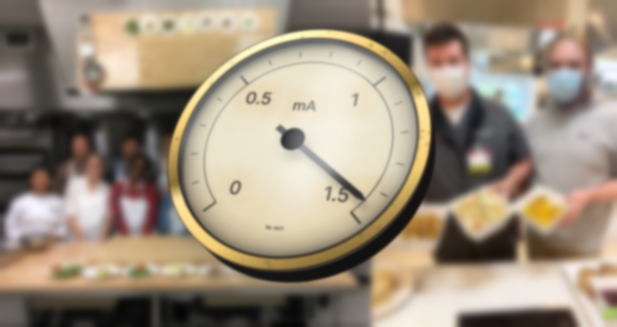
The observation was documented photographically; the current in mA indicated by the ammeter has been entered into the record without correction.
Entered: 1.45 mA
